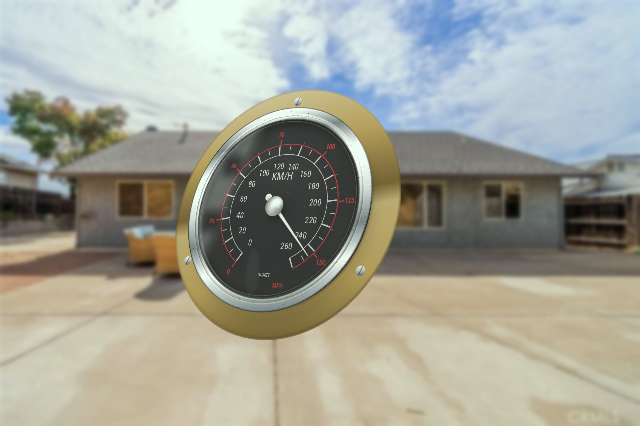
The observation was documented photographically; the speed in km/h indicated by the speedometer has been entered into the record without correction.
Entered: 245 km/h
